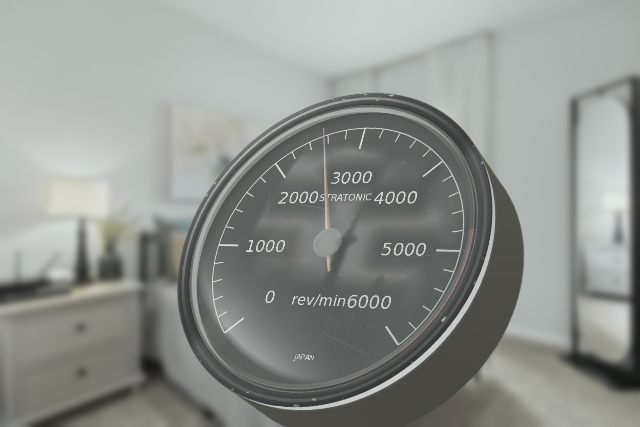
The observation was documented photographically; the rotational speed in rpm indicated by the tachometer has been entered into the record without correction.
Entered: 2600 rpm
